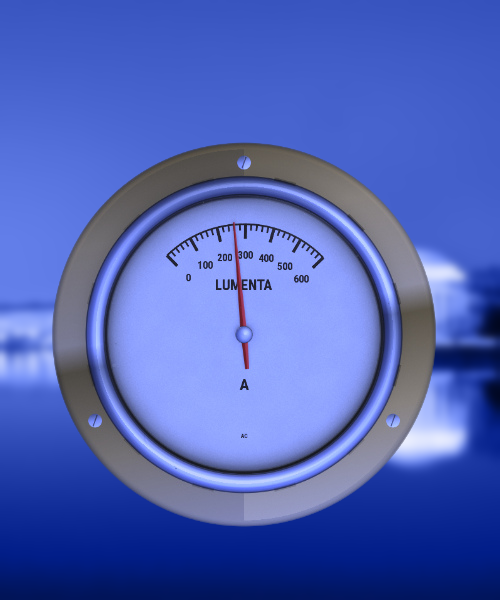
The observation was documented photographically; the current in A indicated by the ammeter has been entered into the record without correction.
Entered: 260 A
